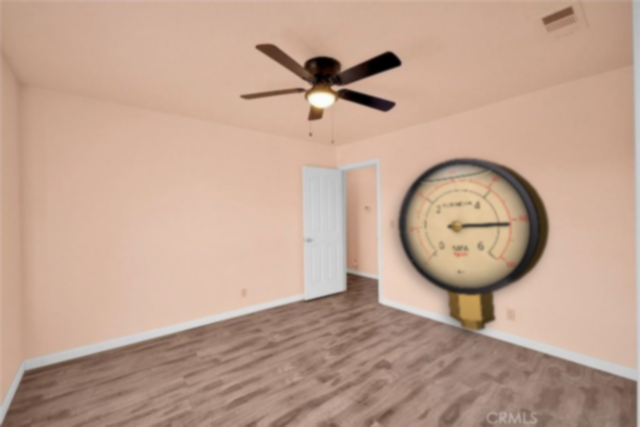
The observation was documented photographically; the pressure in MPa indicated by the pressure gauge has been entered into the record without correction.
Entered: 5 MPa
